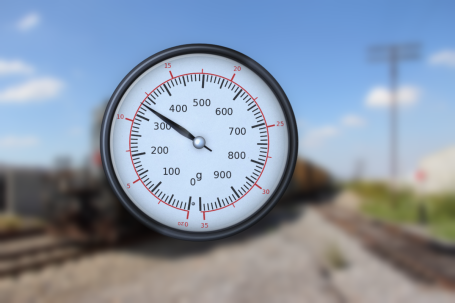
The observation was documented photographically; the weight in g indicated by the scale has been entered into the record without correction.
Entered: 330 g
